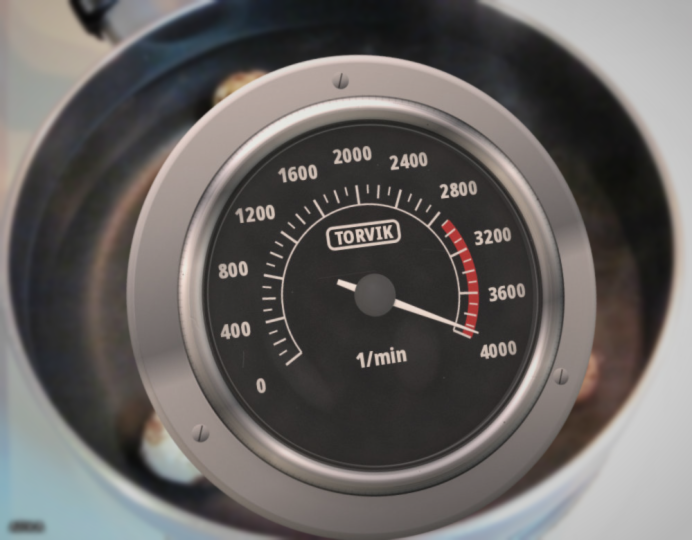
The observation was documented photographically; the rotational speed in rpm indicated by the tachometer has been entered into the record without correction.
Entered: 3950 rpm
